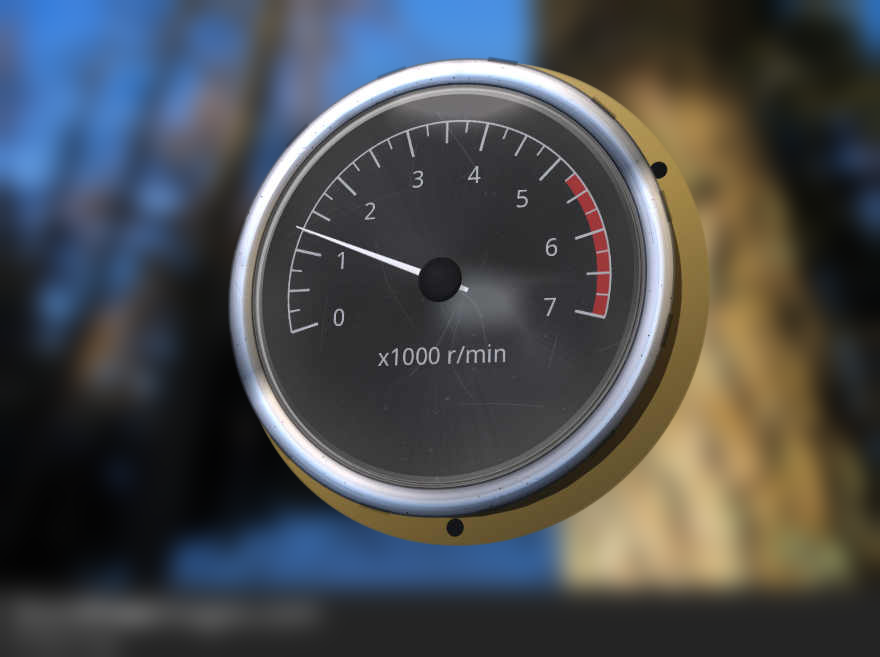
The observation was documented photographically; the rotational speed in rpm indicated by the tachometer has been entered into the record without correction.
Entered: 1250 rpm
